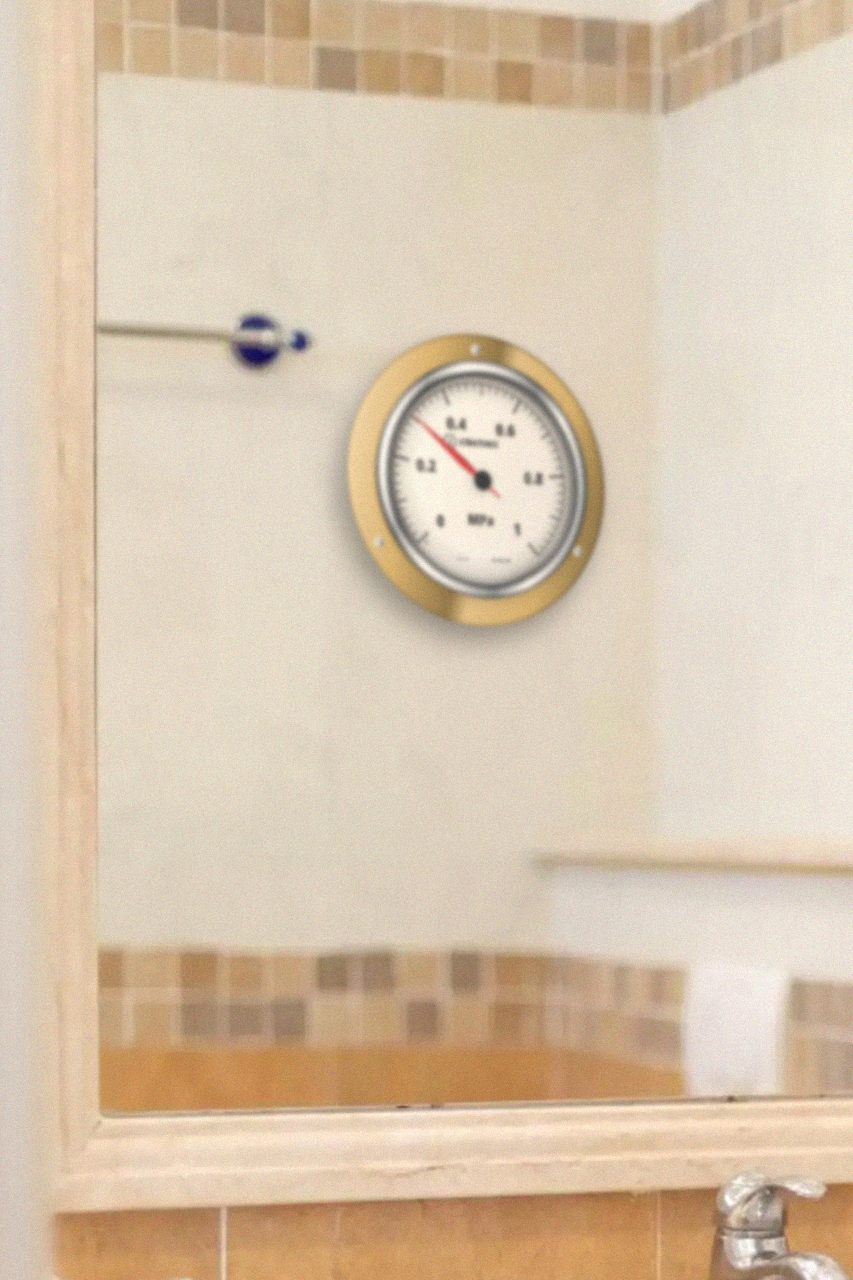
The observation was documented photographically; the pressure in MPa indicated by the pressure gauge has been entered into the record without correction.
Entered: 0.3 MPa
